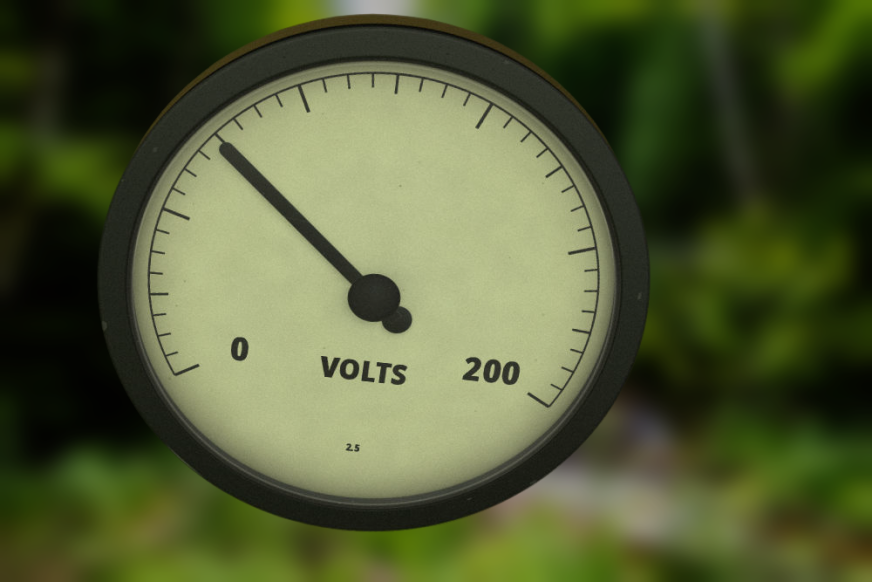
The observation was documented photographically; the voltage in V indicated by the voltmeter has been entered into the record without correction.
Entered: 60 V
